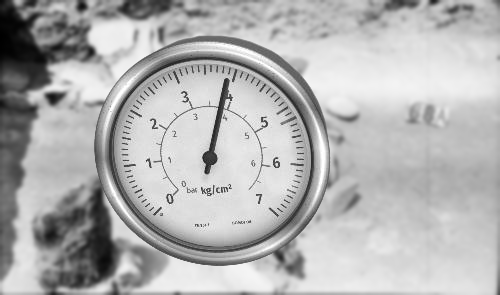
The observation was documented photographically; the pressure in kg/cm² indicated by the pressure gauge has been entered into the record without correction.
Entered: 3.9 kg/cm²
